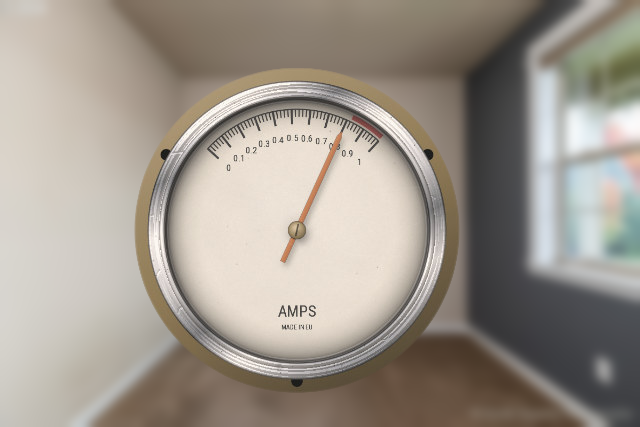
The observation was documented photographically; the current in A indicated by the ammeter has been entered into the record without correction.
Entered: 0.8 A
